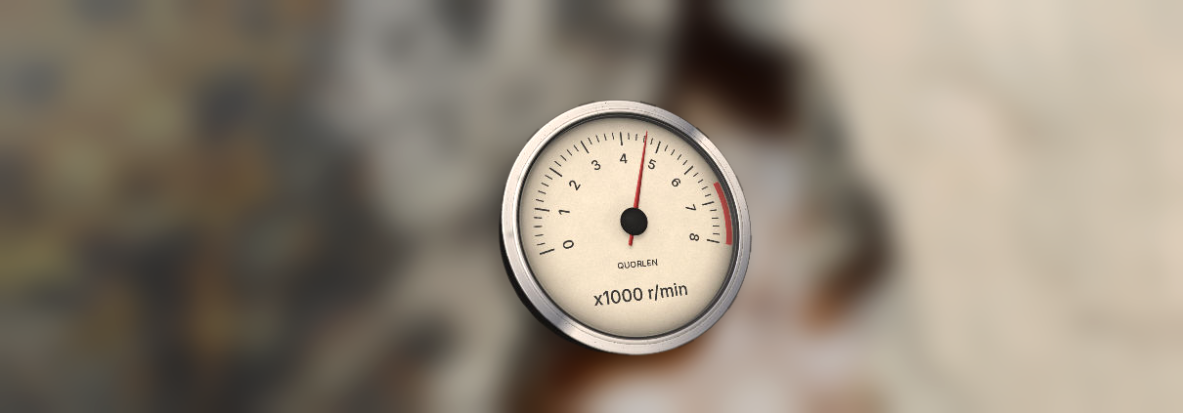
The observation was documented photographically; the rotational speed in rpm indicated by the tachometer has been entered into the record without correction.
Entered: 4600 rpm
